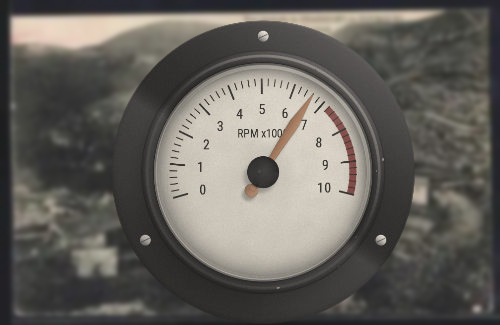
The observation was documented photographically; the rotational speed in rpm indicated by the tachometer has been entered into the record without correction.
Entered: 6600 rpm
